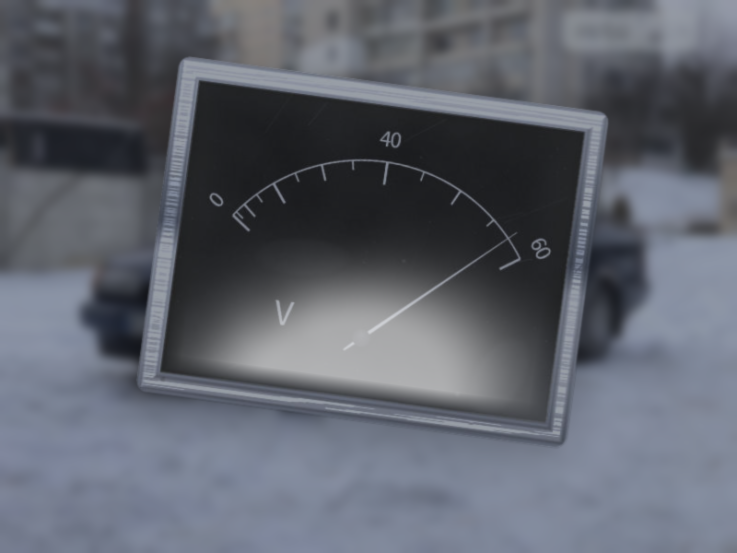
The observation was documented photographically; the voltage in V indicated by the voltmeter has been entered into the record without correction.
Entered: 57.5 V
